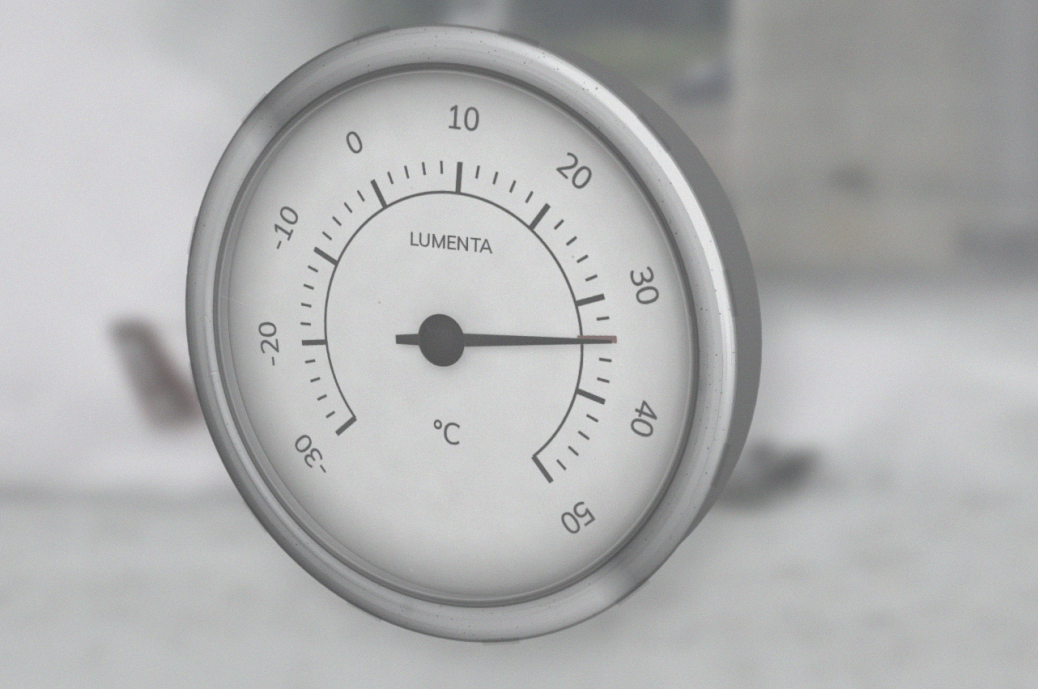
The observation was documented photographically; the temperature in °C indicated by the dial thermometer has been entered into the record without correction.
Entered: 34 °C
